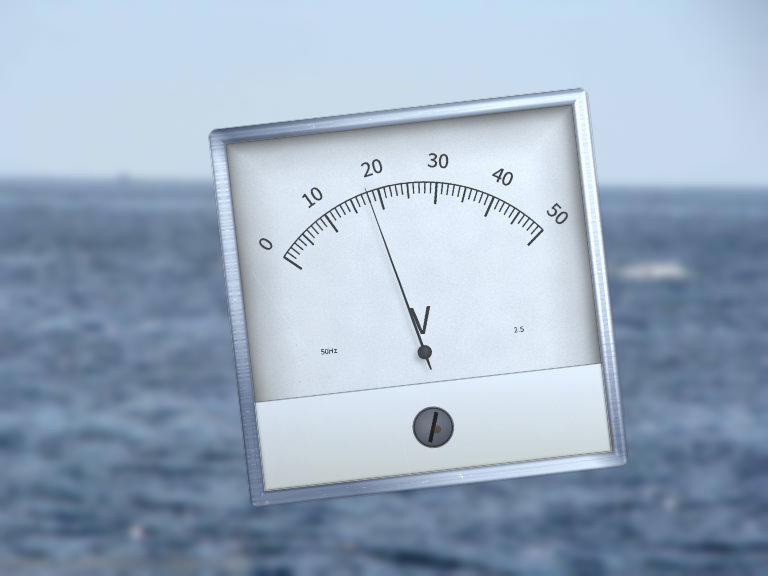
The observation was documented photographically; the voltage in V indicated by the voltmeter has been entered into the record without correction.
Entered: 18 V
